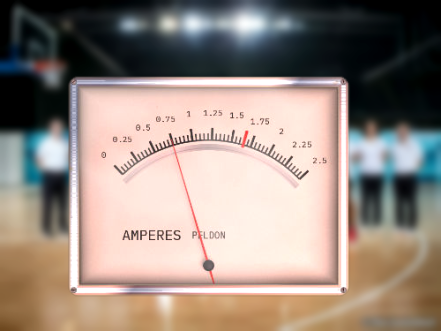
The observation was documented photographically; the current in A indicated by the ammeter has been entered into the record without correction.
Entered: 0.75 A
